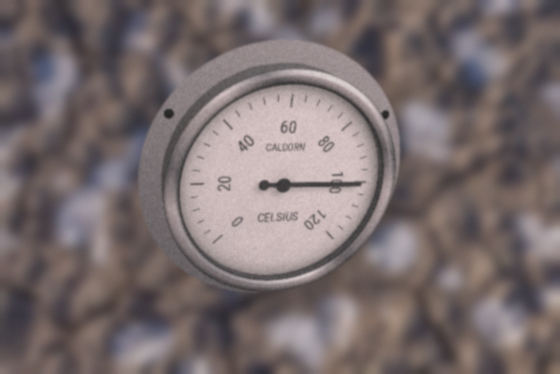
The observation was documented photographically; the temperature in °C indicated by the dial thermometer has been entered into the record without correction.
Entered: 100 °C
